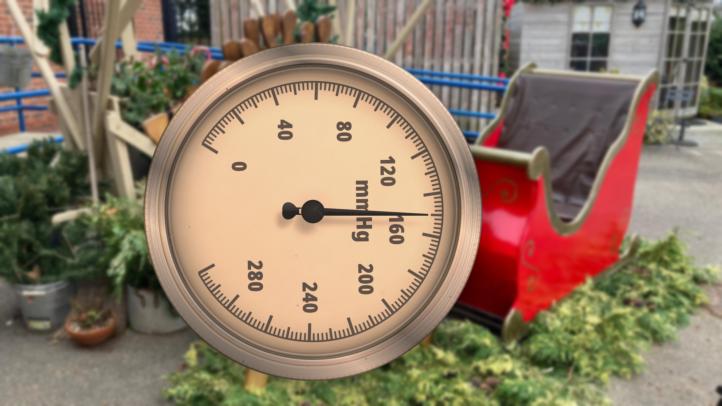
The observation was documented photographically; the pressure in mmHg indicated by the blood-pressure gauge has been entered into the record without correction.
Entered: 150 mmHg
